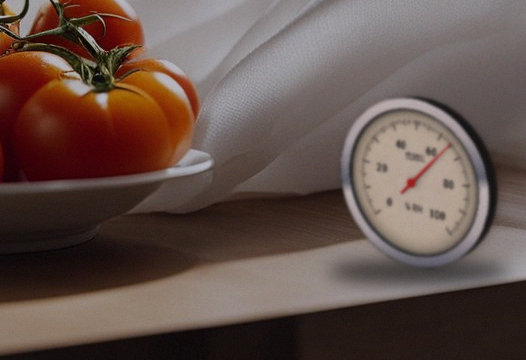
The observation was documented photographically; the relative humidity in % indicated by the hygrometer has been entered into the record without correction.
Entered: 65 %
